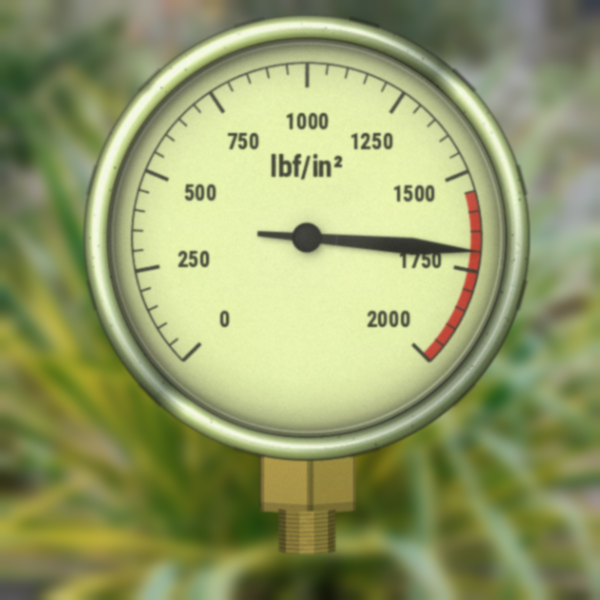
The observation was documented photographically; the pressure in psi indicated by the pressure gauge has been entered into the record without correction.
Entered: 1700 psi
